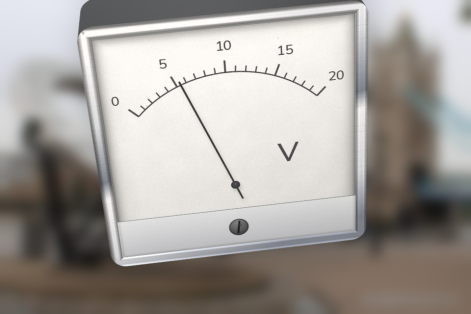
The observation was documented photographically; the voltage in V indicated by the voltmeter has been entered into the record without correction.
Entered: 5.5 V
